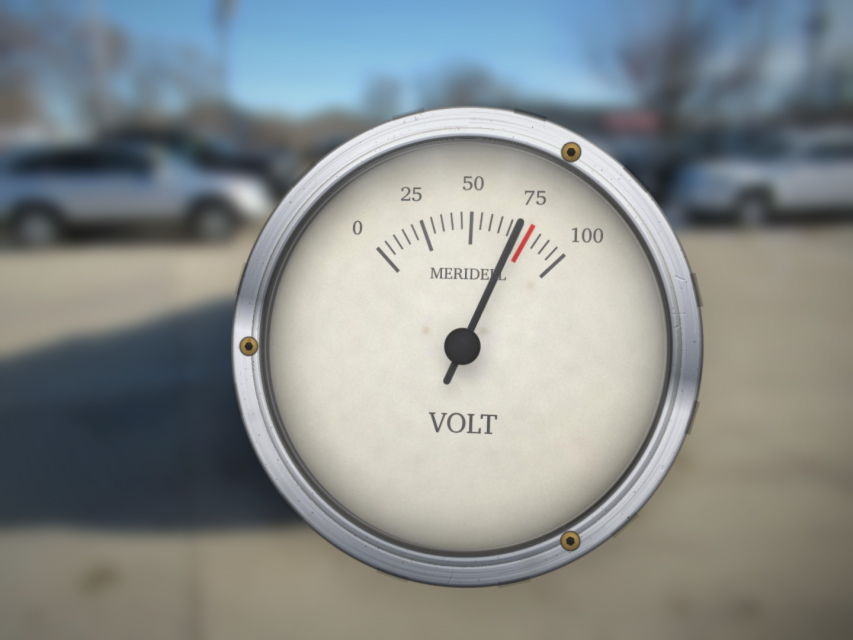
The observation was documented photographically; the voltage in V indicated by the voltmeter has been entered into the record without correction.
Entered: 75 V
